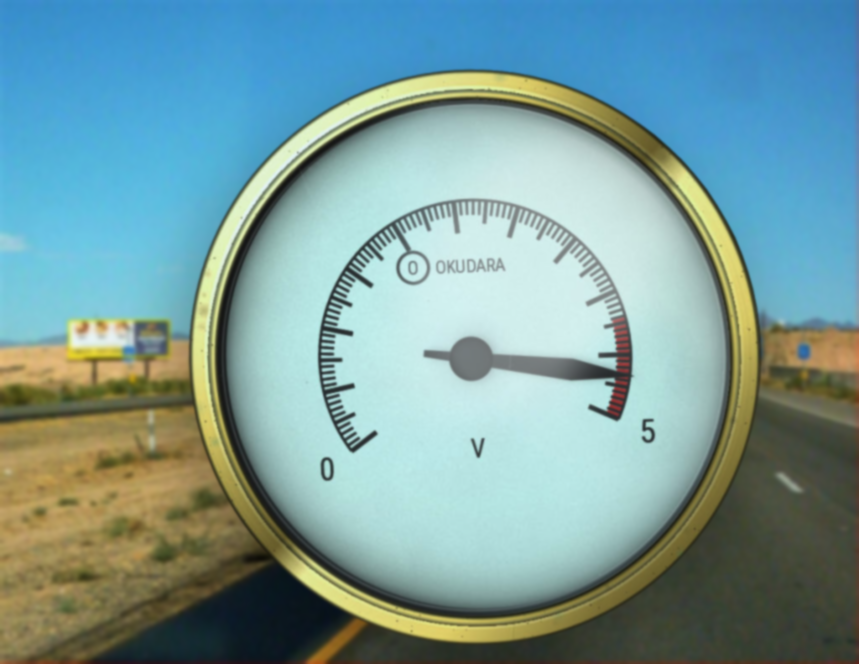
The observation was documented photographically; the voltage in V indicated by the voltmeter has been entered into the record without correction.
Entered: 4.65 V
